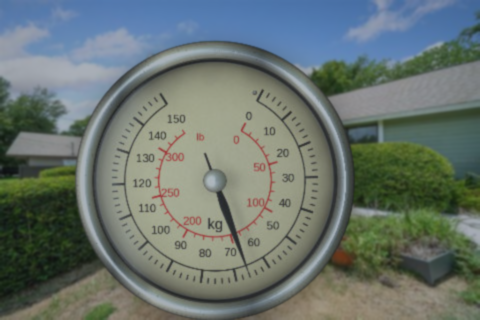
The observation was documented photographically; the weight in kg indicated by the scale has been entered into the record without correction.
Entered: 66 kg
